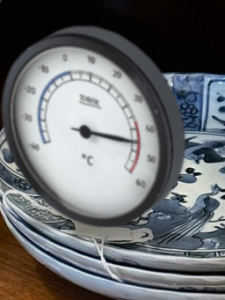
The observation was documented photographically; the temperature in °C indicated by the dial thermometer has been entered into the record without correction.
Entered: 45 °C
